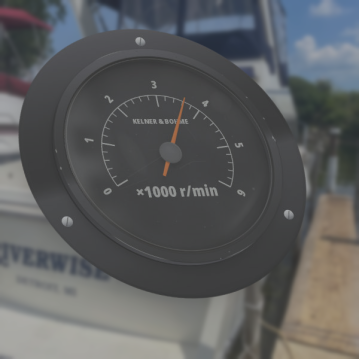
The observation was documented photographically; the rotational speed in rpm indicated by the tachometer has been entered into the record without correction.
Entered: 3600 rpm
